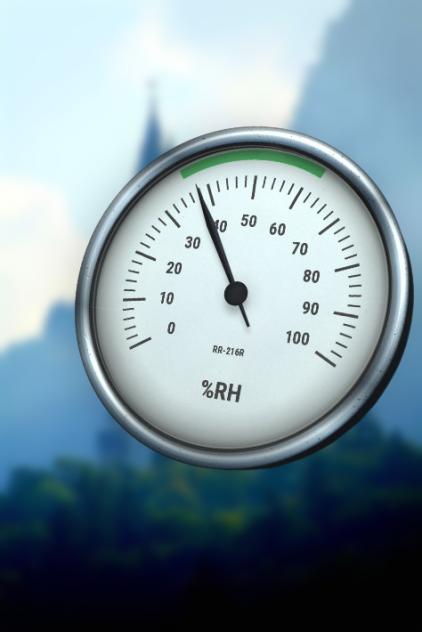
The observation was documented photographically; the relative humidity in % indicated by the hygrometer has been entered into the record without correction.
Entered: 38 %
